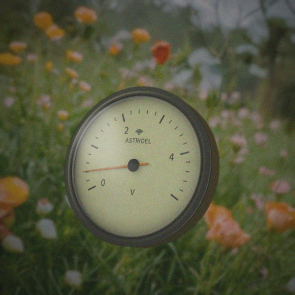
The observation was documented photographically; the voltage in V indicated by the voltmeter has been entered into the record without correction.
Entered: 0.4 V
